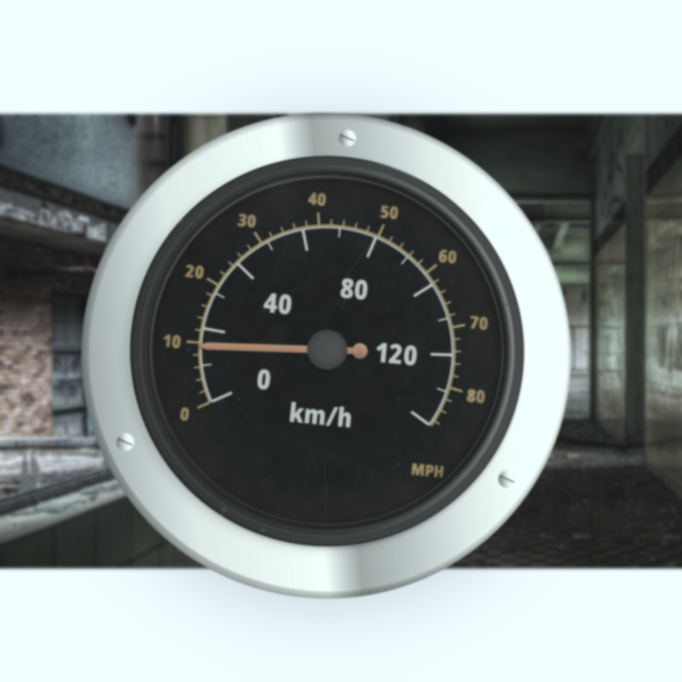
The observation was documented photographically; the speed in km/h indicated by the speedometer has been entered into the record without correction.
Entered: 15 km/h
